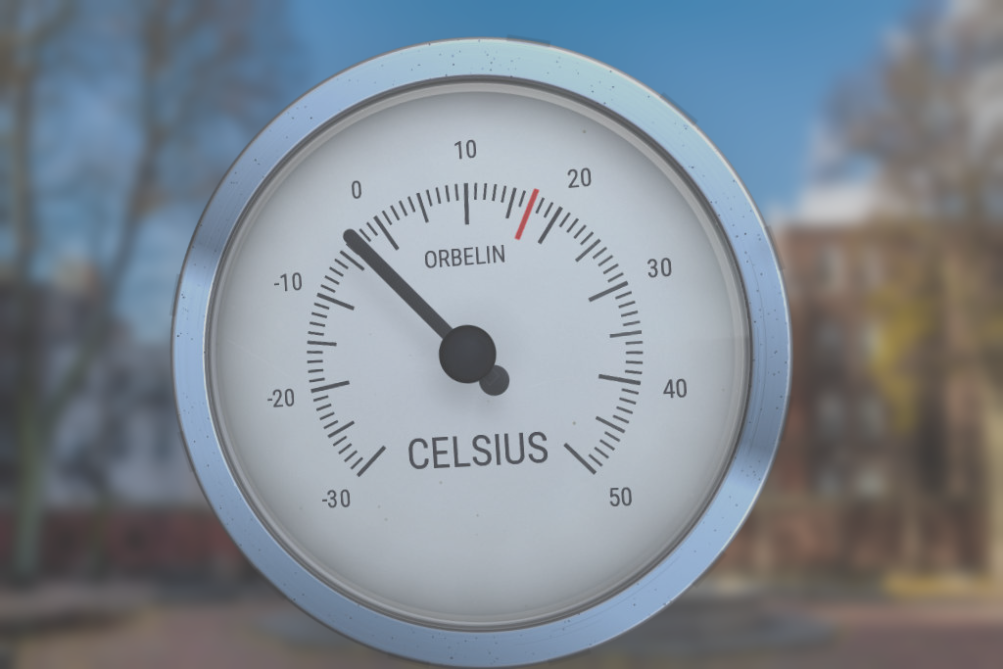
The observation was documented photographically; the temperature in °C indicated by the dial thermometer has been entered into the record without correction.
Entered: -3 °C
